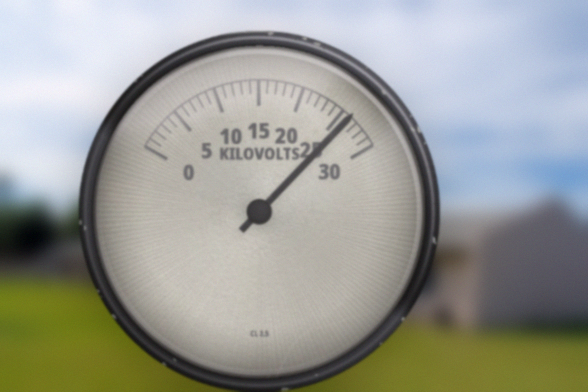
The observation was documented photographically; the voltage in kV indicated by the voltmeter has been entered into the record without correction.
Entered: 26 kV
